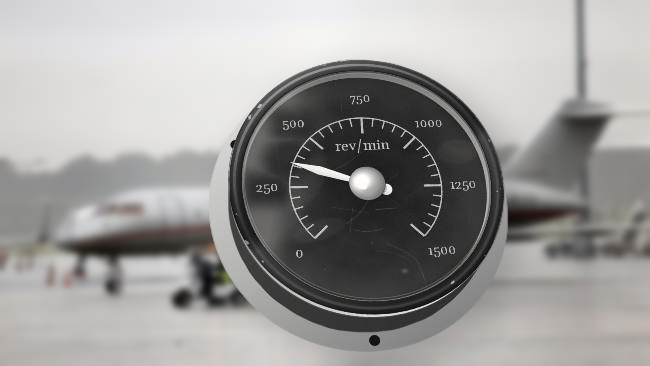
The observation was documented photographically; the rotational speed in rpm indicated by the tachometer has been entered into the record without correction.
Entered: 350 rpm
